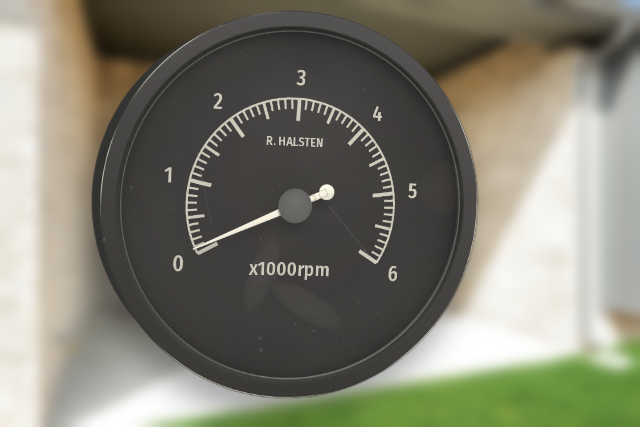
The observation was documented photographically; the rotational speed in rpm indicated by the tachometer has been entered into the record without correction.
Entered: 100 rpm
